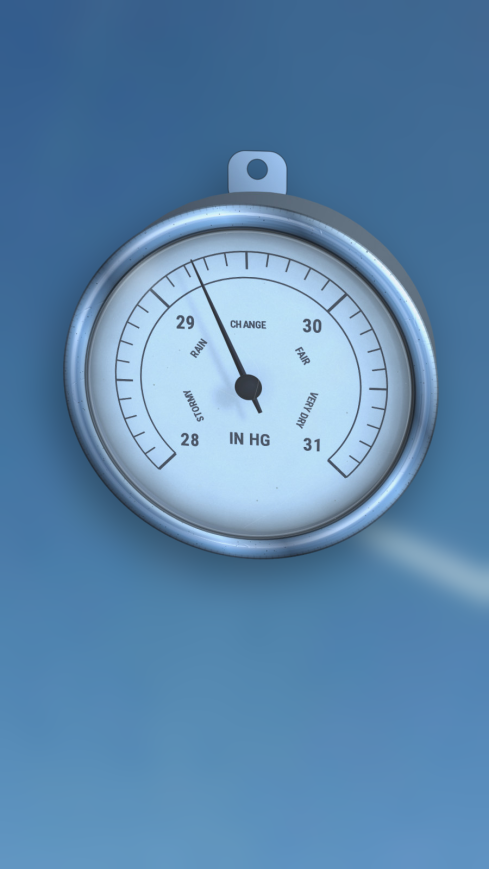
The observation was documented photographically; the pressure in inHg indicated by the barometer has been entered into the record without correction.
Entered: 29.25 inHg
